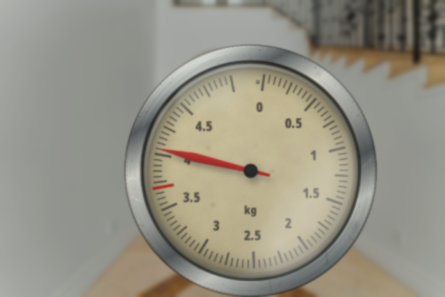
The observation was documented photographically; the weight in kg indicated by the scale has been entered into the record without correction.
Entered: 4.05 kg
